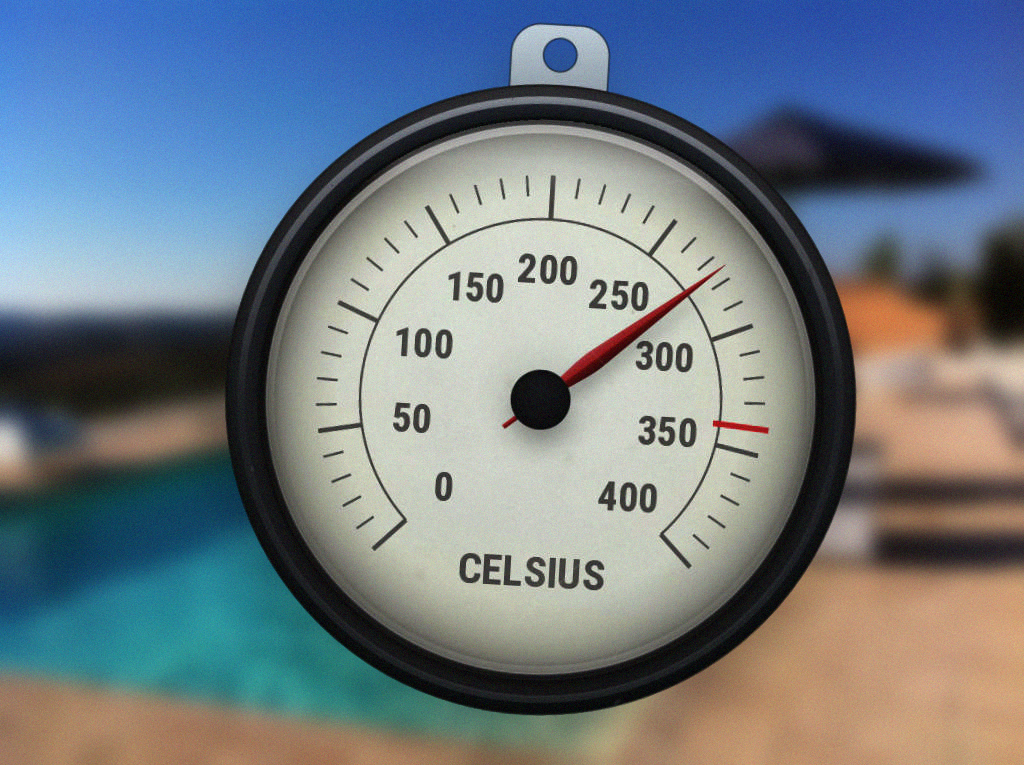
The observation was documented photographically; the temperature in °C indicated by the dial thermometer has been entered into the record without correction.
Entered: 275 °C
